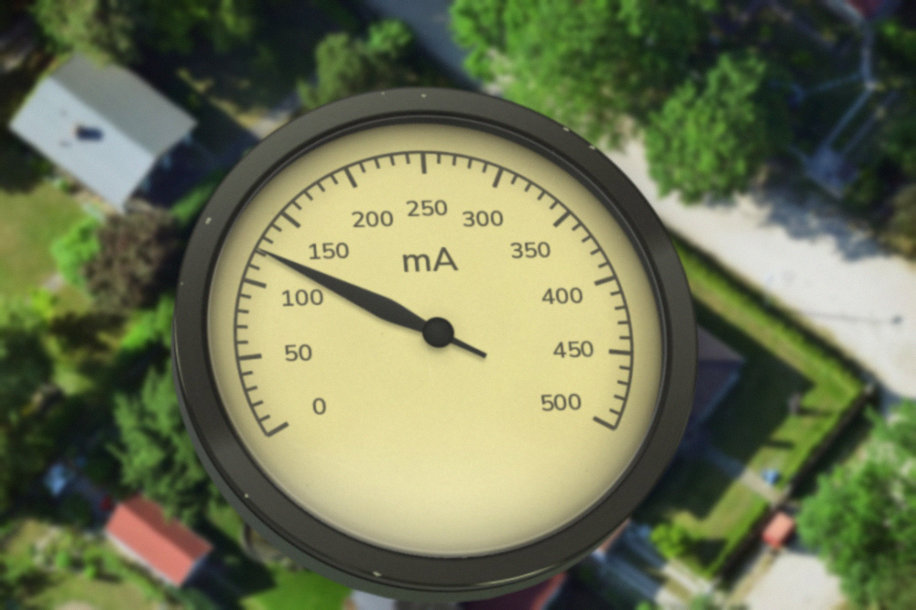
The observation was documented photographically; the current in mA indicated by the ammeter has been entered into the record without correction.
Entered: 120 mA
